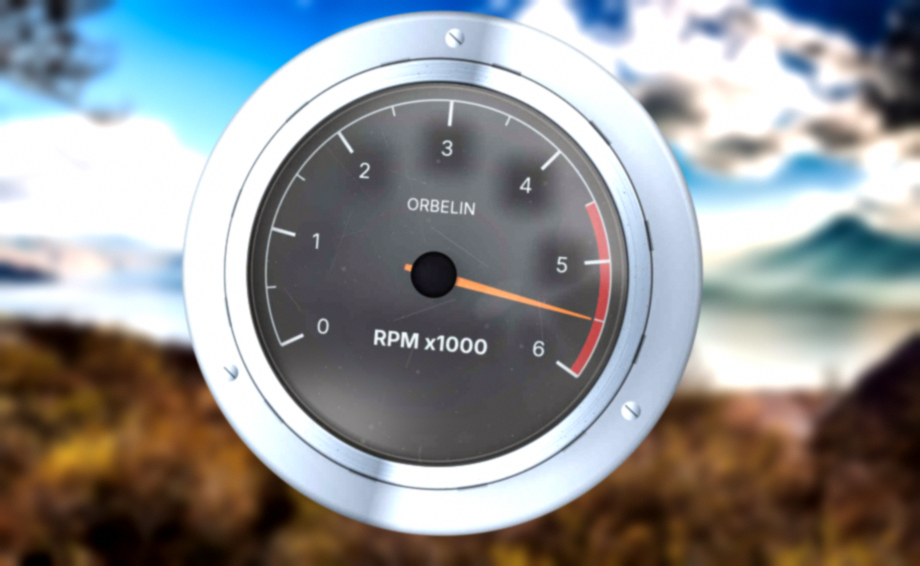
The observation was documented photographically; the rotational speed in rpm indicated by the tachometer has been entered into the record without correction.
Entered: 5500 rpm
